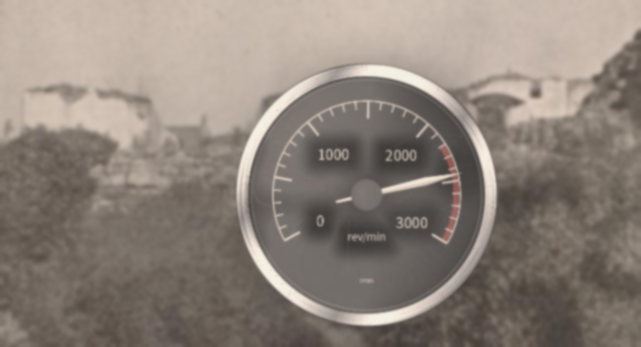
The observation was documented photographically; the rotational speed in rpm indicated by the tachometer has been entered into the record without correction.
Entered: 2450 rpm
